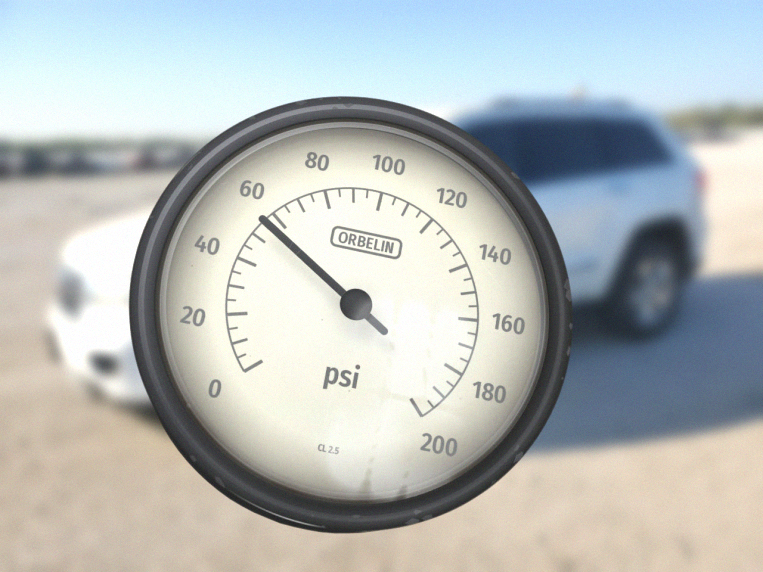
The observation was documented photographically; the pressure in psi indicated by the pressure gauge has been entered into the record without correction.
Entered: 55 psi
